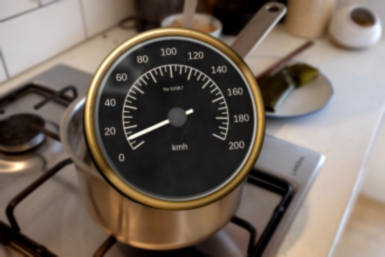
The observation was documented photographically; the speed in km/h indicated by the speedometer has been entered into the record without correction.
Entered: 10 km/h
